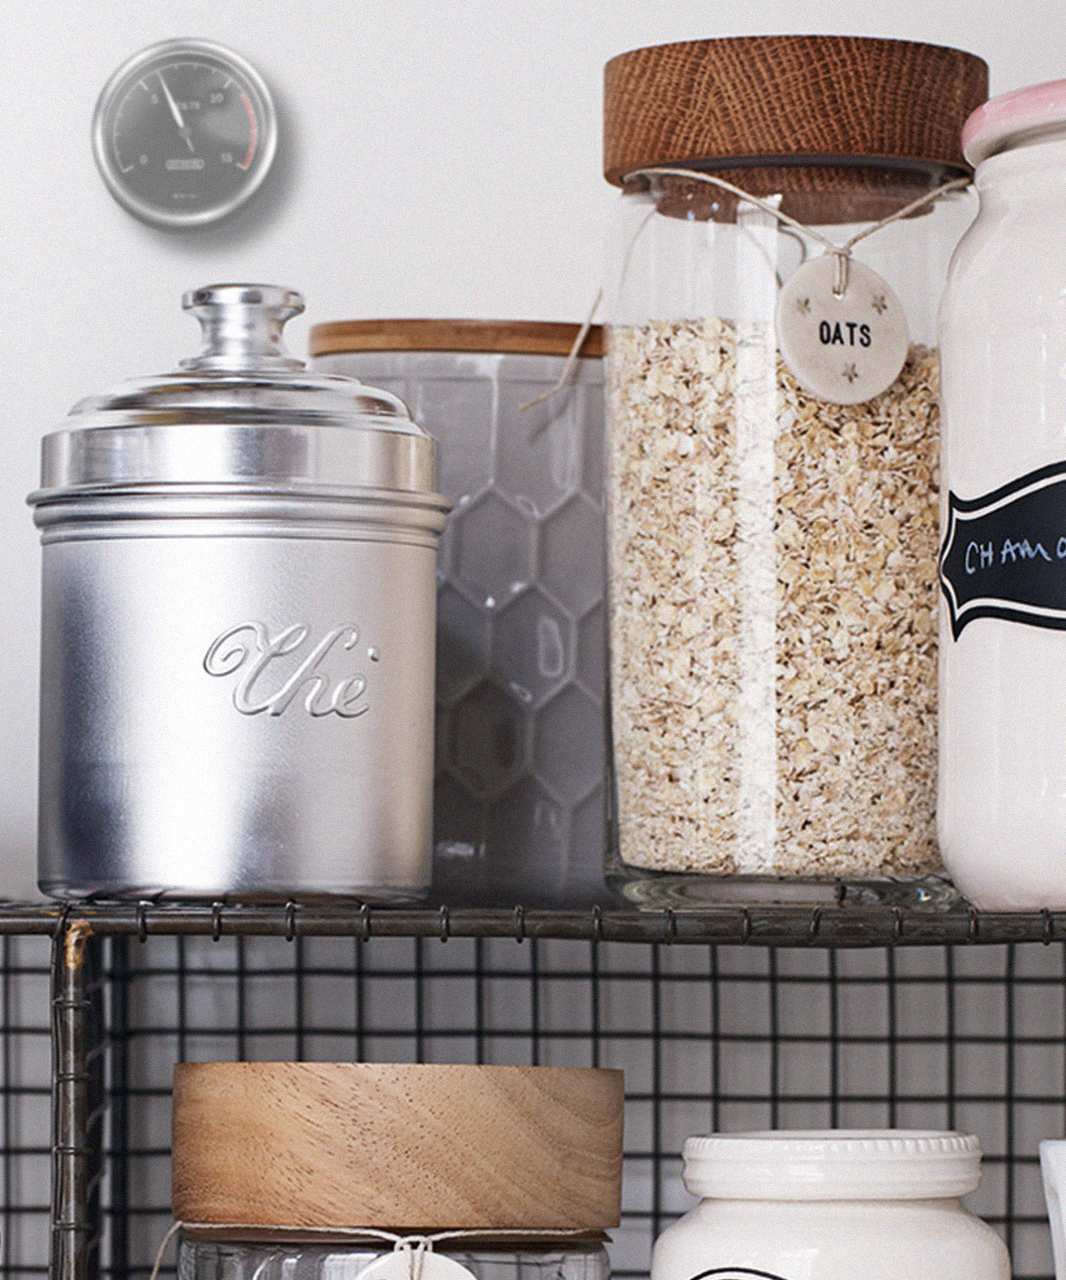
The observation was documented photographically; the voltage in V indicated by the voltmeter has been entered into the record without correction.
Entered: 6 V
